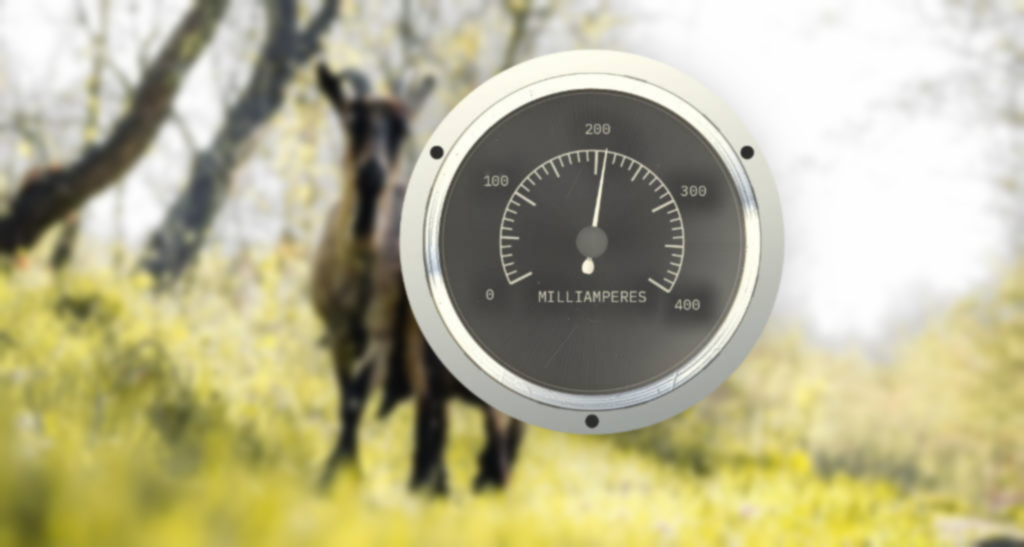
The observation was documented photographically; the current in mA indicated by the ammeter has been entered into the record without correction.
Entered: 210 mA
